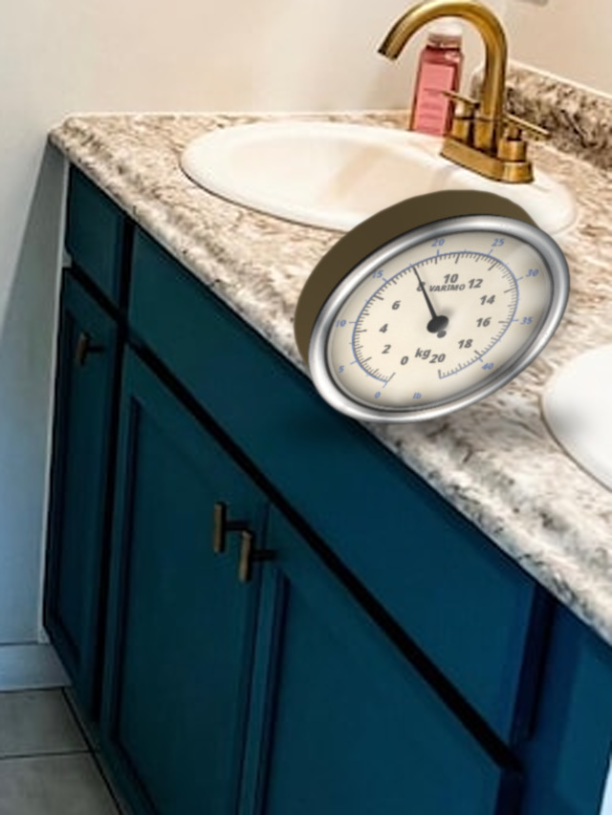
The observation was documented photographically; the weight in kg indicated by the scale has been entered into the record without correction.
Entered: 8 kg
